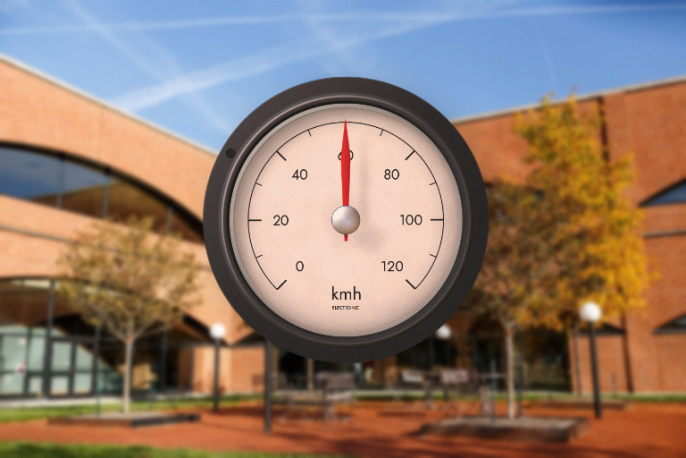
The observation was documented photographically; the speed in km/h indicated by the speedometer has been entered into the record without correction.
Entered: 60 km/h
